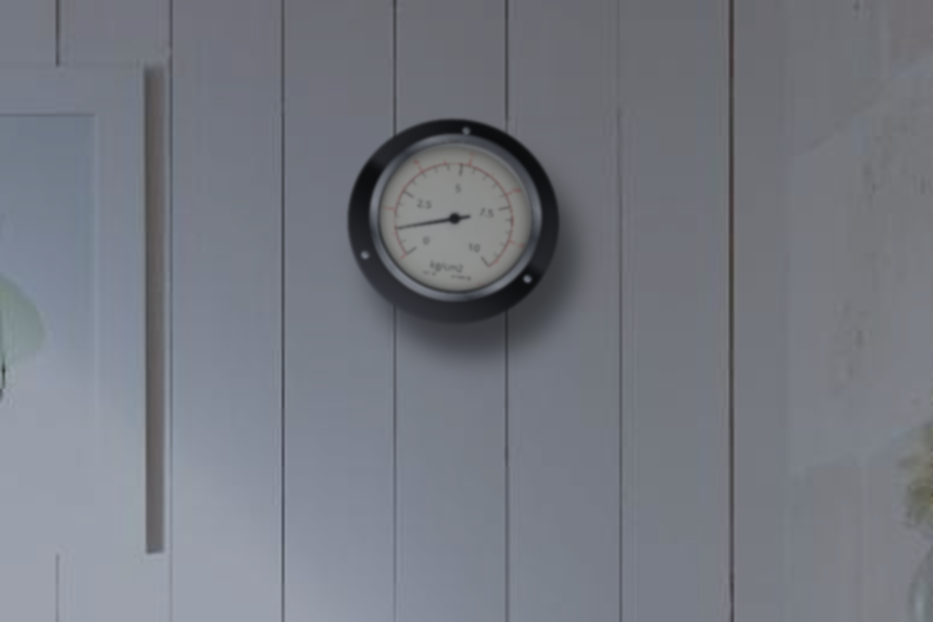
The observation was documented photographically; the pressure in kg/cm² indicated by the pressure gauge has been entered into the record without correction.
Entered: 1 kg/cm²
